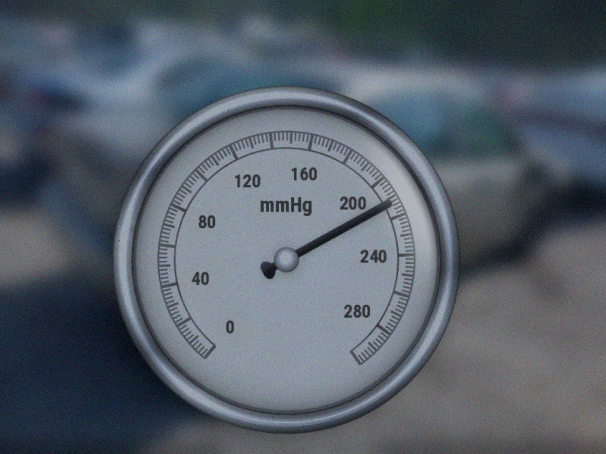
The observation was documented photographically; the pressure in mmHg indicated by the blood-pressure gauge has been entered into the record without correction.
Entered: 212 mmHg
